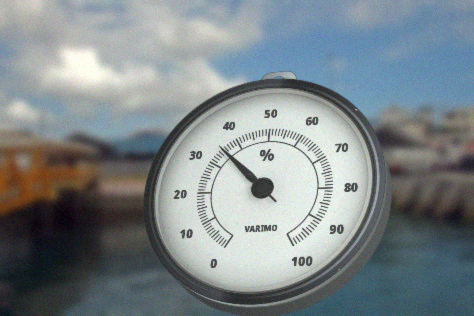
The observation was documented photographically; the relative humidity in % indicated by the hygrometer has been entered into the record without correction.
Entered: 35 %
